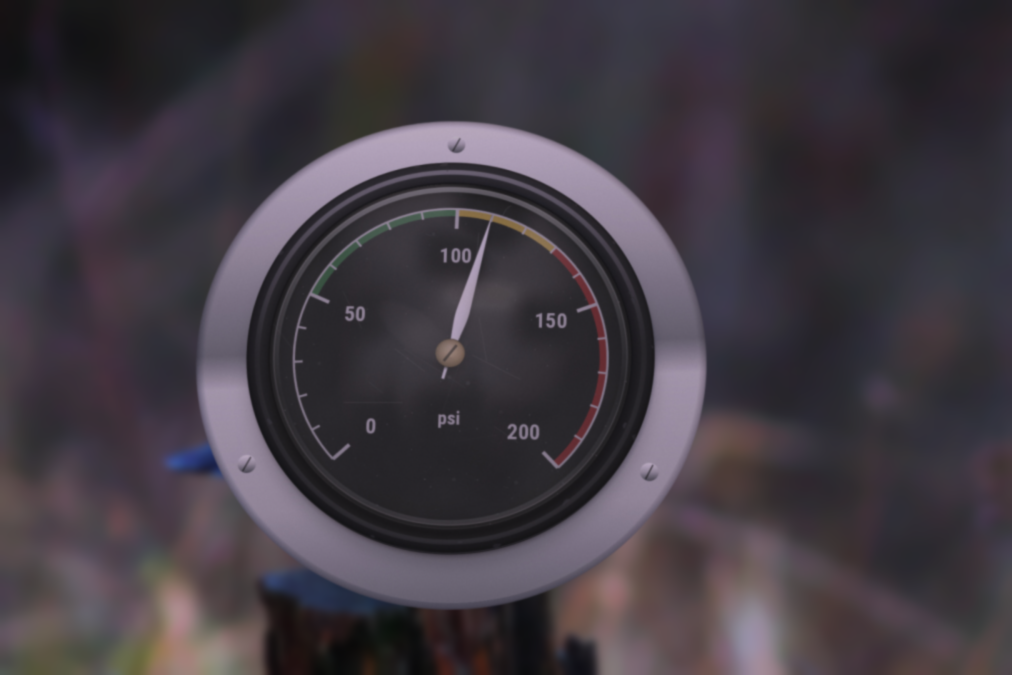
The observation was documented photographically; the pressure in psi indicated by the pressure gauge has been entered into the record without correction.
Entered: 110 psi
